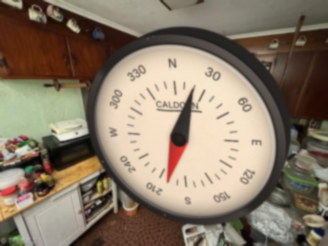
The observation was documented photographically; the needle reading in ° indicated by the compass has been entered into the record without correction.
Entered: 200 °
